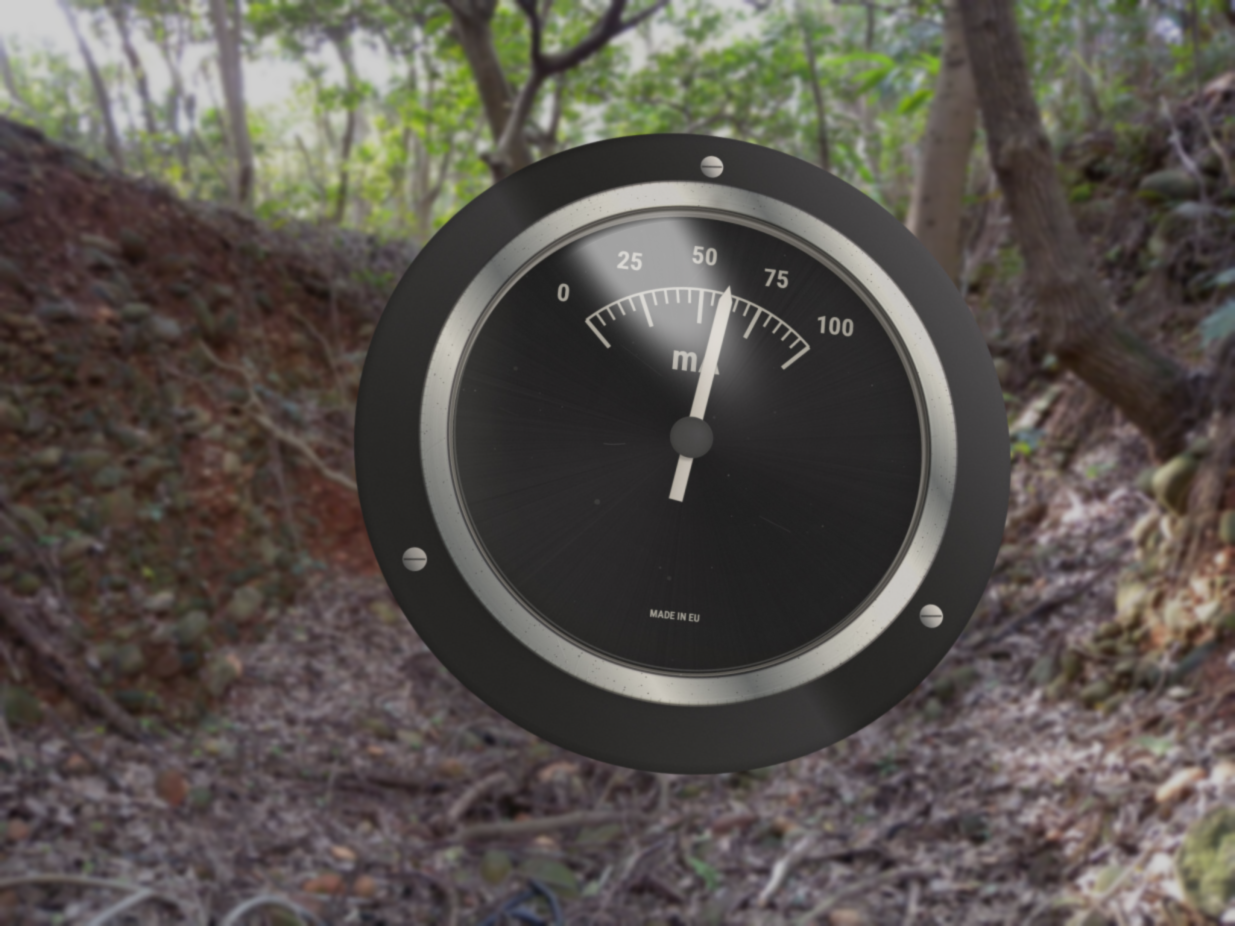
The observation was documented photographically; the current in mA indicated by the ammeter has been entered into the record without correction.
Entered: 60 mA
